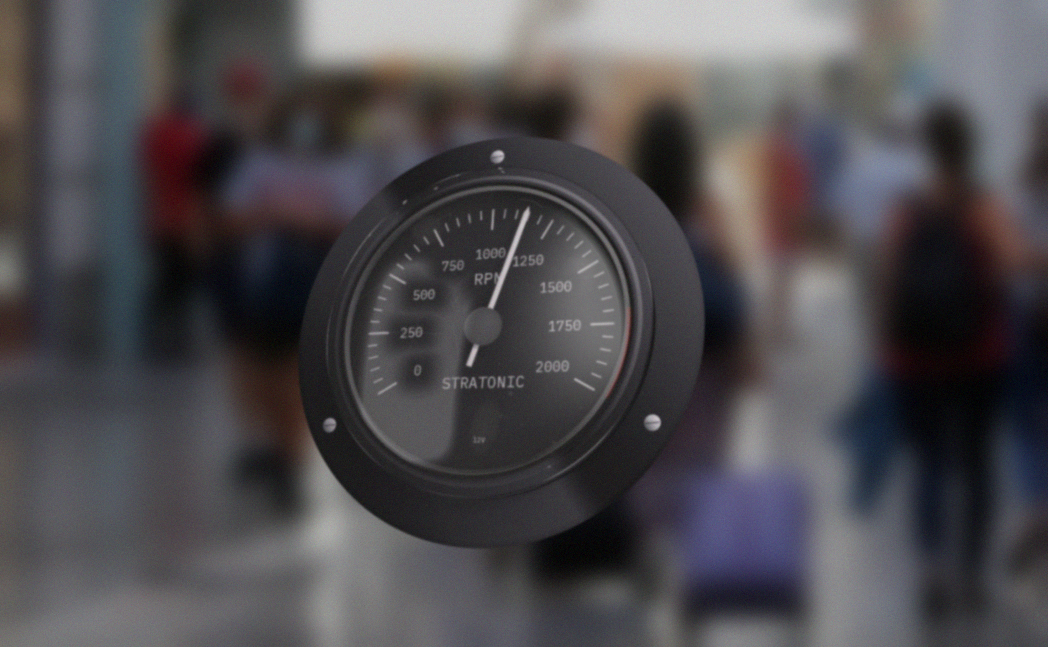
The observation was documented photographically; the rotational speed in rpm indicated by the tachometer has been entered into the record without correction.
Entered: 1150 rpm
